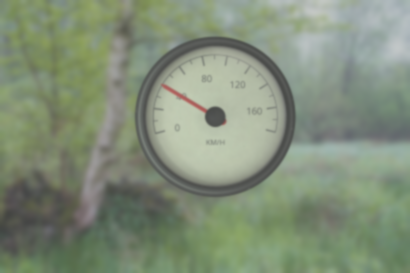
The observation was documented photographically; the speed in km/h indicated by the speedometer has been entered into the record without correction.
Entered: 40 km/h
